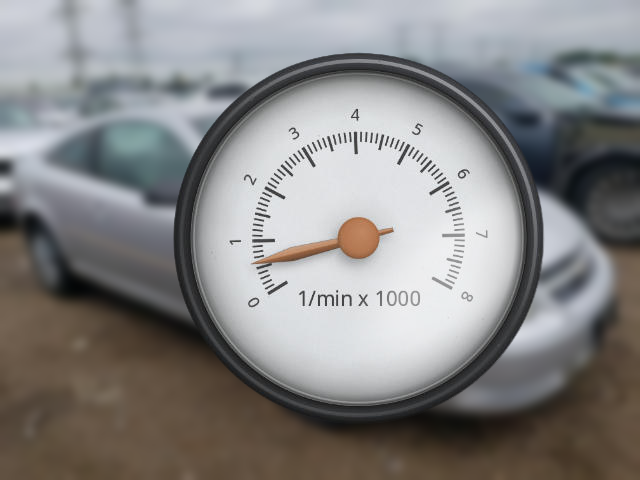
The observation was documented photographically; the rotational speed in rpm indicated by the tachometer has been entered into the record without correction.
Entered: 600 rpm
